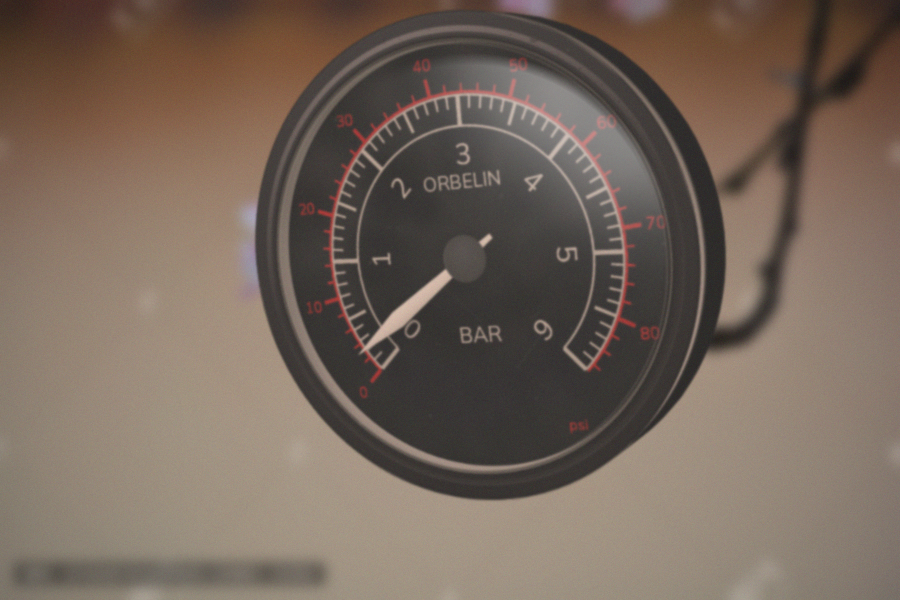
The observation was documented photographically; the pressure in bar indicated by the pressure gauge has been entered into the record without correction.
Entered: 0.2 bar
